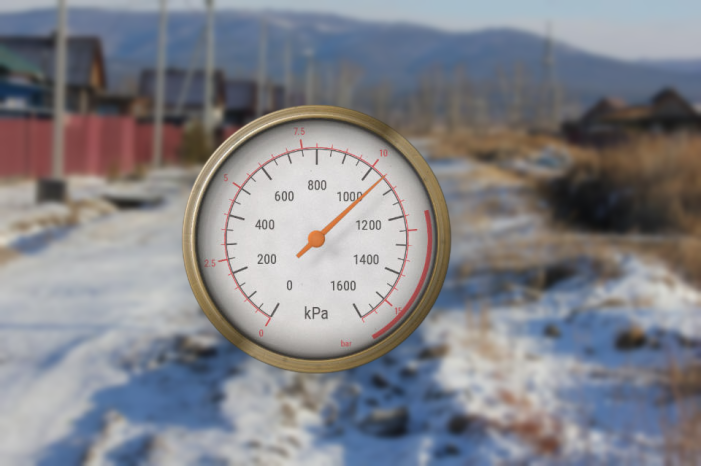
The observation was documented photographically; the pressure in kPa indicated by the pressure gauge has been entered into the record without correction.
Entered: 1050 kPa
